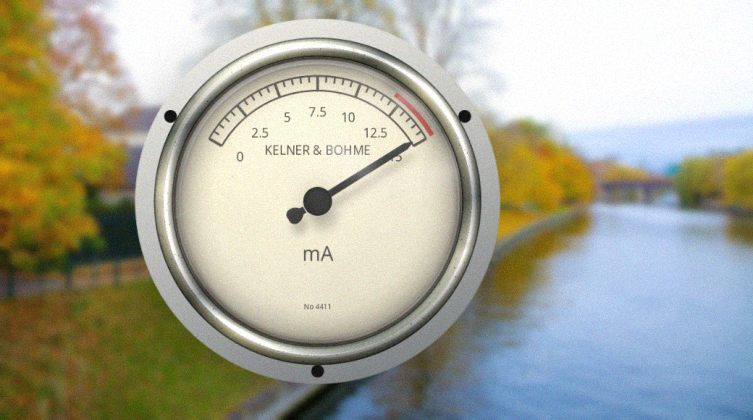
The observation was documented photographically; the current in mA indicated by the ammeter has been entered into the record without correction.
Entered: 14.75 mA
